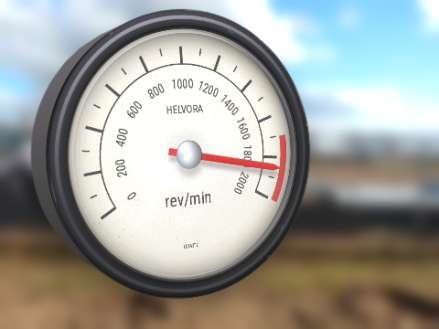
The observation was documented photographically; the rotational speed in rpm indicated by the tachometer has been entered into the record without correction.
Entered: 1850 rpm
